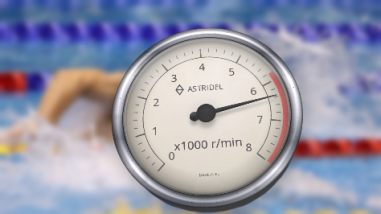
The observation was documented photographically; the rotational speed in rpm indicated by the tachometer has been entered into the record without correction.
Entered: 6400 rpm
